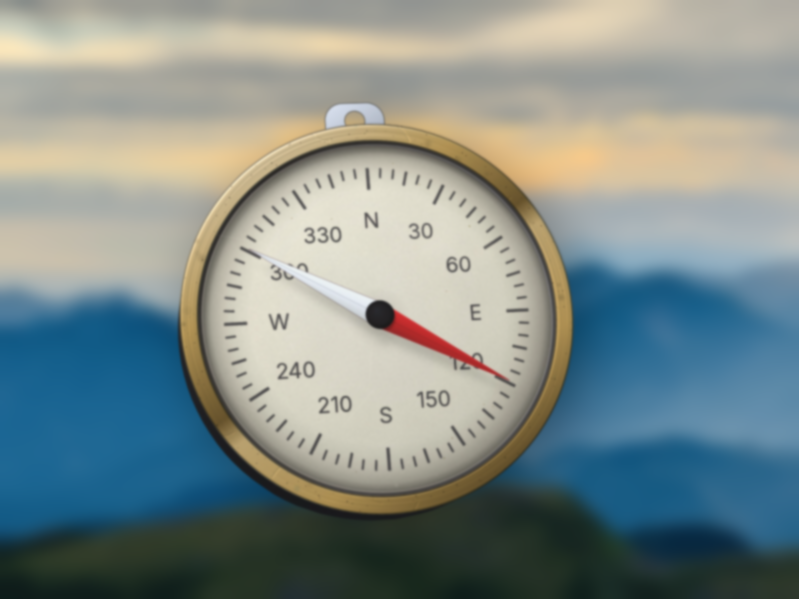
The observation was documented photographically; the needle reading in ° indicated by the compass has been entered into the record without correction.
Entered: 120 °
